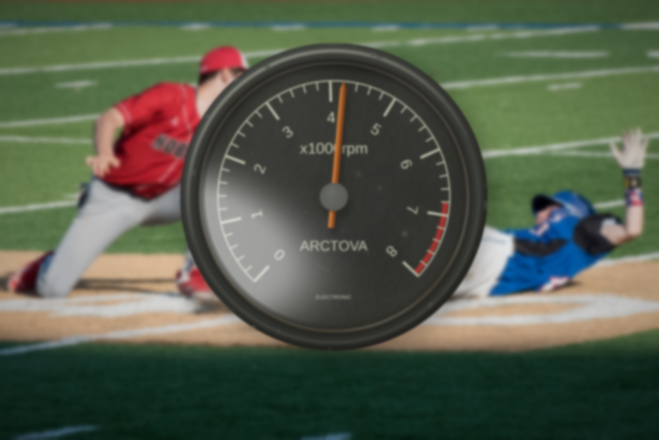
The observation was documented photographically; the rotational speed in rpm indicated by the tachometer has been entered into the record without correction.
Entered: 4200 rpm
